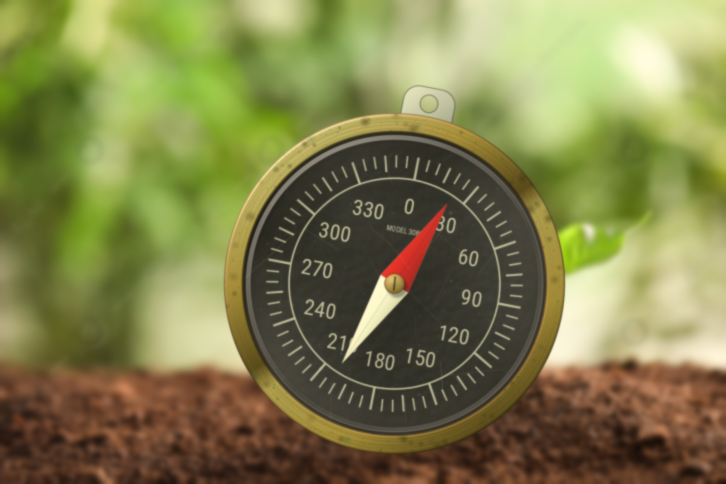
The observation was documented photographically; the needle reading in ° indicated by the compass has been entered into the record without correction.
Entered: 22.5 °
